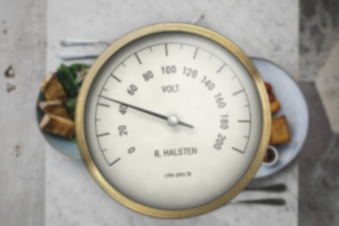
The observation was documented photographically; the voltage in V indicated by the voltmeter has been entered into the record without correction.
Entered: 45 V
